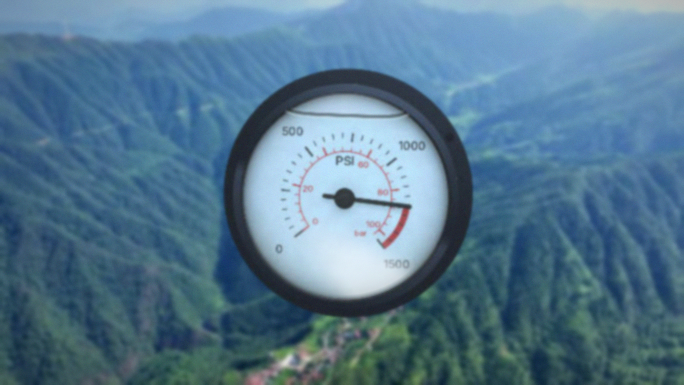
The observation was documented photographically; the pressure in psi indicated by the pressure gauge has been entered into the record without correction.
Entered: 1250 psi
